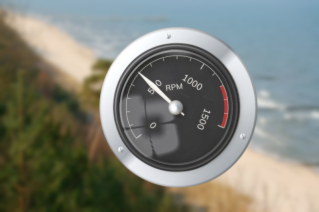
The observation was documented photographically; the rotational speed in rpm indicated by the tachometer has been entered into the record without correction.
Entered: 500 rpm
